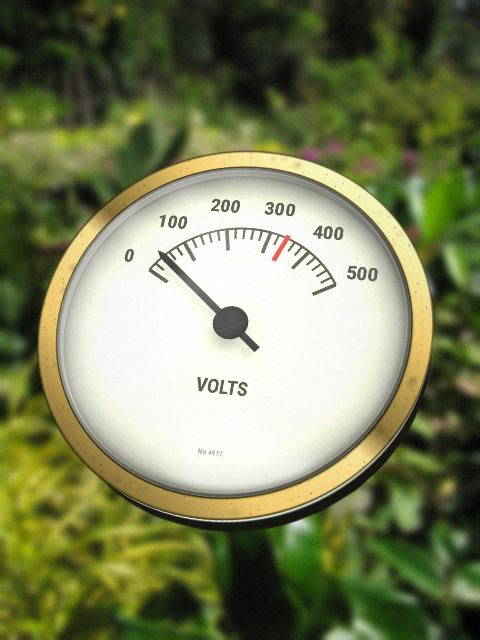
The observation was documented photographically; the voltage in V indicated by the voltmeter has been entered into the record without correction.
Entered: 40 V
